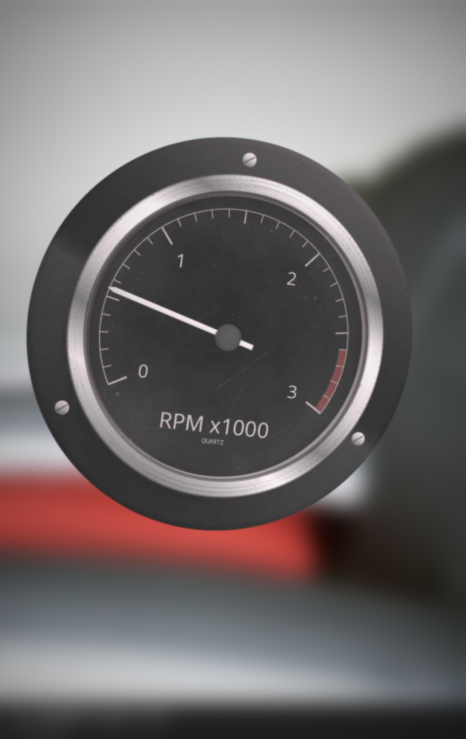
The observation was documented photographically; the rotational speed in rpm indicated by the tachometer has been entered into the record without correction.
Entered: 550 rpm
